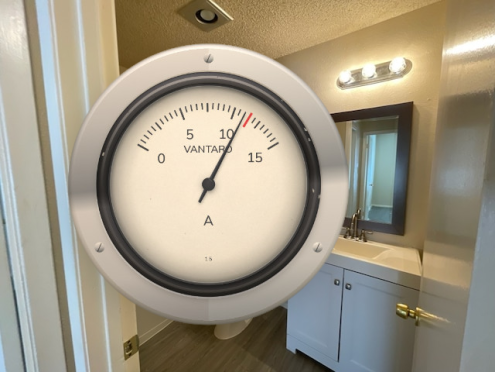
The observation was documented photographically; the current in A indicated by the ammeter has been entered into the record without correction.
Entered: 11 A
